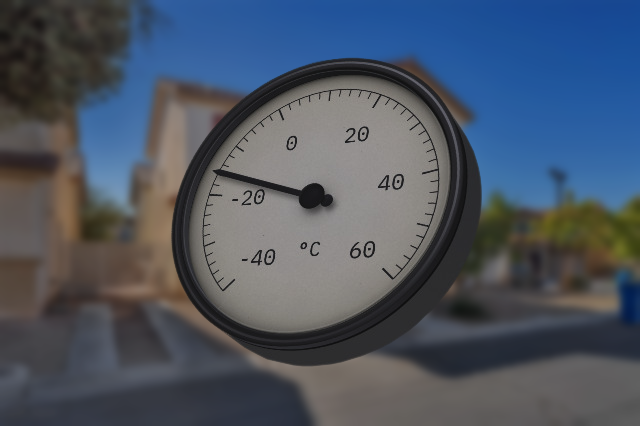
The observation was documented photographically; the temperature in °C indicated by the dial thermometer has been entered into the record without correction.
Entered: -16 °C
